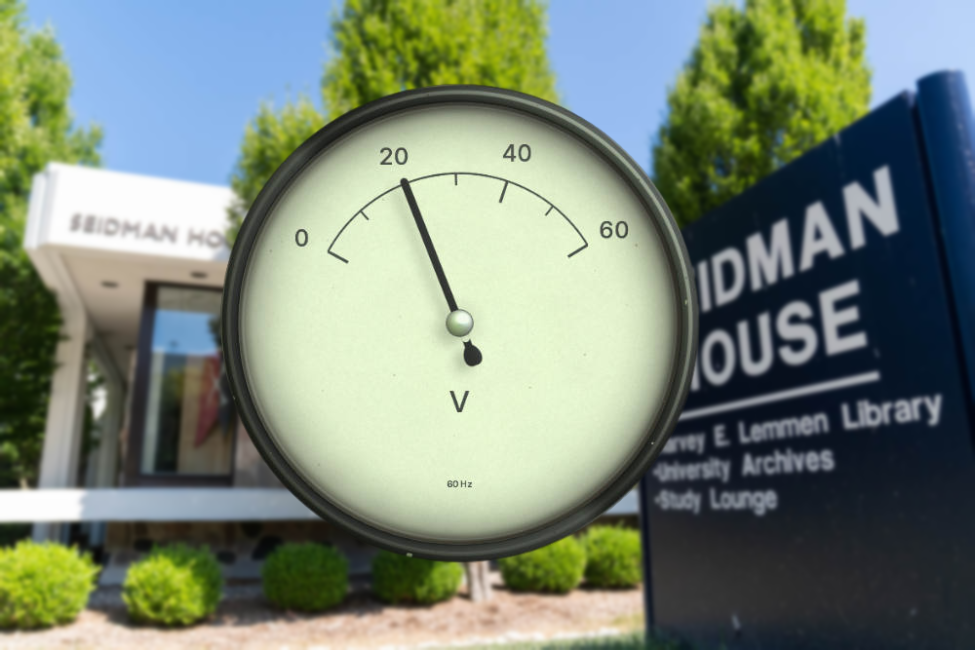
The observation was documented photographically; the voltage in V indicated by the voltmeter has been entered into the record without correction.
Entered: 20 V
